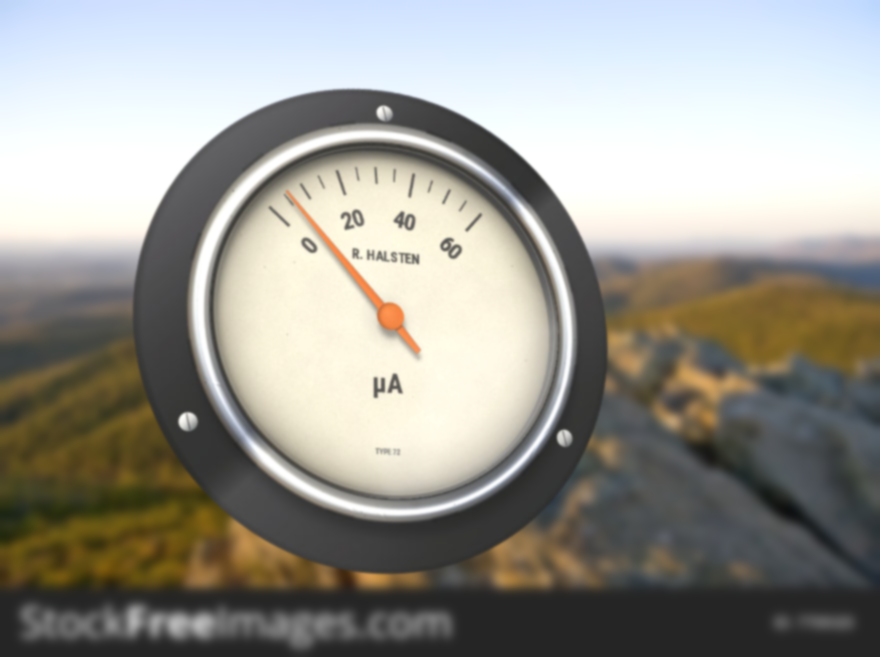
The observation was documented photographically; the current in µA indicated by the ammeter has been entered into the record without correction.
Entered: 5 µA
